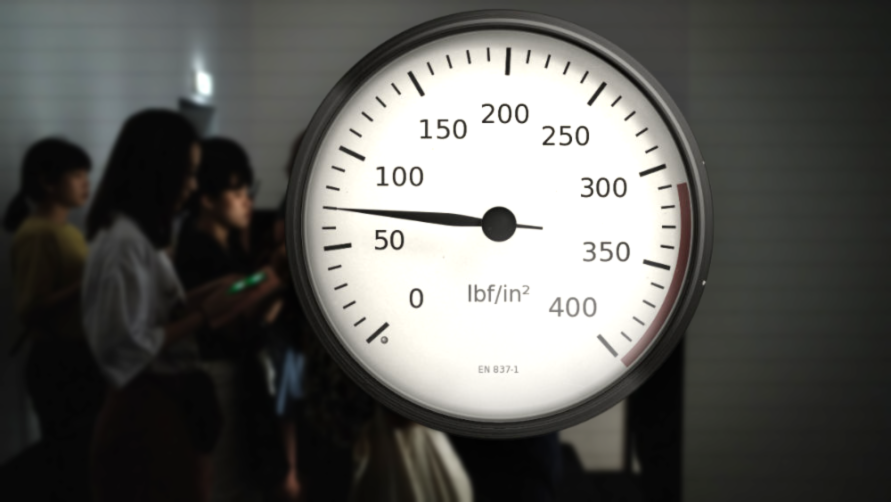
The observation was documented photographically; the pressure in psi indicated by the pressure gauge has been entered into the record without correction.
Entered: 70 psi
